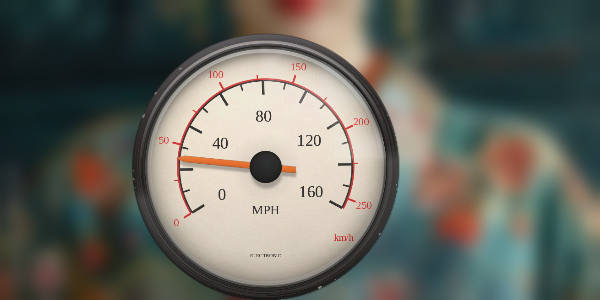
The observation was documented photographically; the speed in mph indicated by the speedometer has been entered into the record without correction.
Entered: 25 mph
